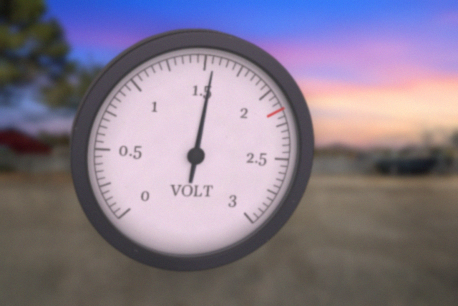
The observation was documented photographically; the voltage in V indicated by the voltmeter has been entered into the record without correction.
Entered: 1.55 V
